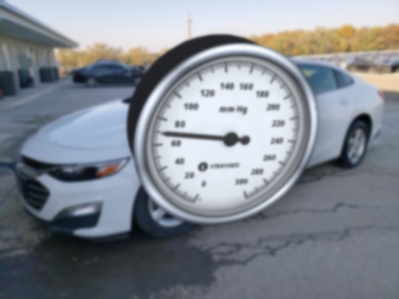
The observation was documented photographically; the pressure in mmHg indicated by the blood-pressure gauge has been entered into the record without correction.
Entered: 70 mmHg
